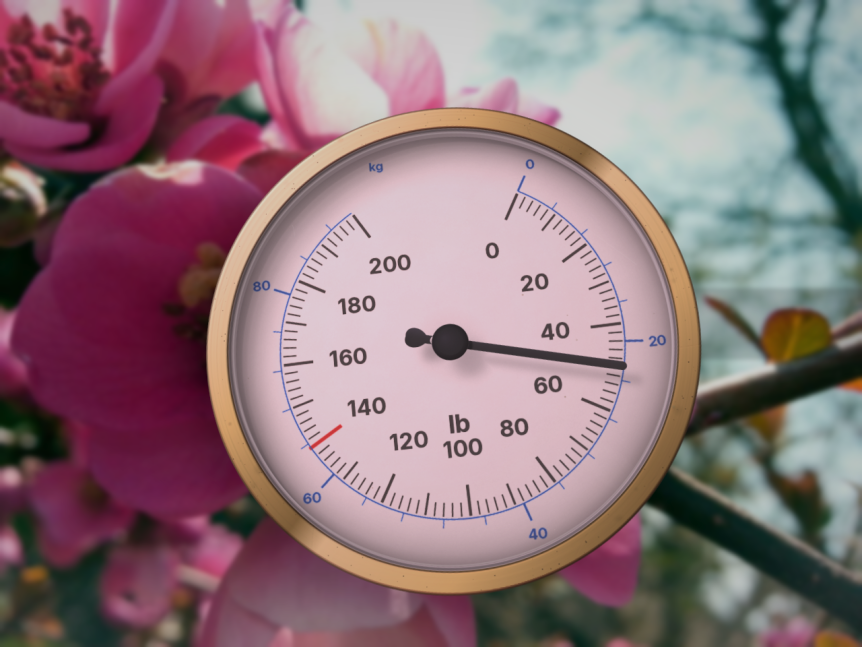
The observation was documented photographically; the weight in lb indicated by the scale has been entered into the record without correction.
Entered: 50 lb
